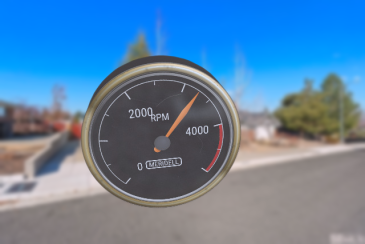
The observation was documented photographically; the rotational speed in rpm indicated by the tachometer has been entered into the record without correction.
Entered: 3250 rpm
